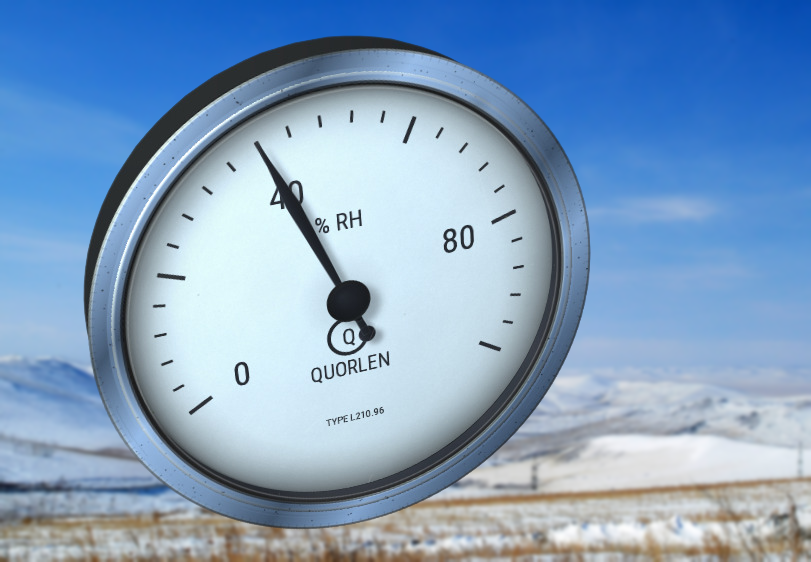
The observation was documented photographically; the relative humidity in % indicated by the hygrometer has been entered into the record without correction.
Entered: 40 %
